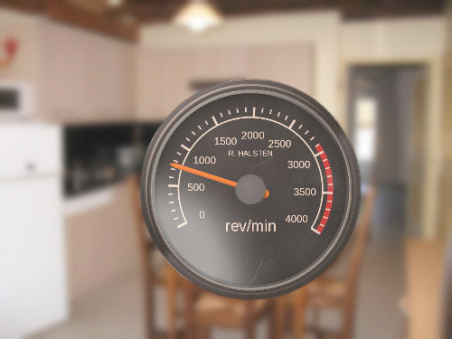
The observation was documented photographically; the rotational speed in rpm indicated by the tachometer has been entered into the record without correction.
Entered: 750 rpm
